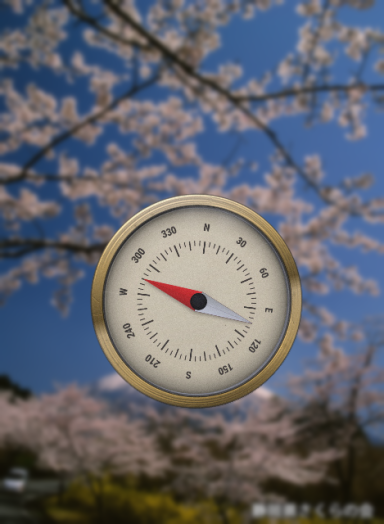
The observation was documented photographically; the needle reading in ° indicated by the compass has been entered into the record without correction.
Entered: 285 °
